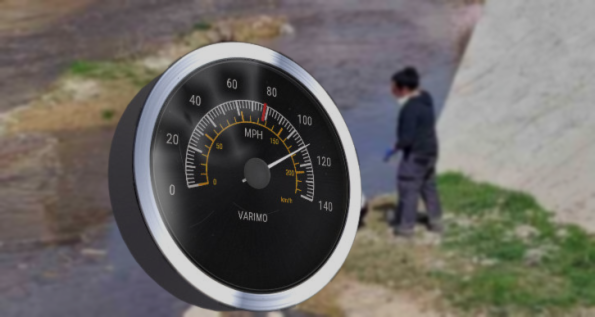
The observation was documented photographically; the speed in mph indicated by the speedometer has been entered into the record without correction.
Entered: 110 mph
